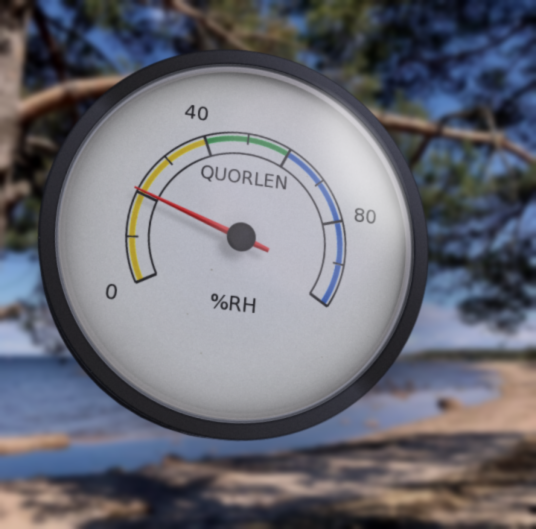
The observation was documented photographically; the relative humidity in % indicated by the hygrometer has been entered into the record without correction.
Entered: 20 %
